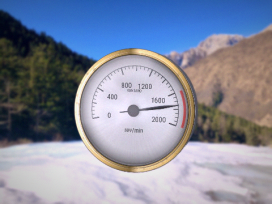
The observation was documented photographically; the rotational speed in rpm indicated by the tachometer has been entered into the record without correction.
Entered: 1750 rpm
